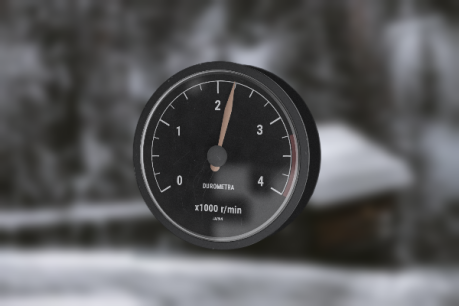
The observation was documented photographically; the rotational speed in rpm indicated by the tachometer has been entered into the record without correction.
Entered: 2250 rpm
